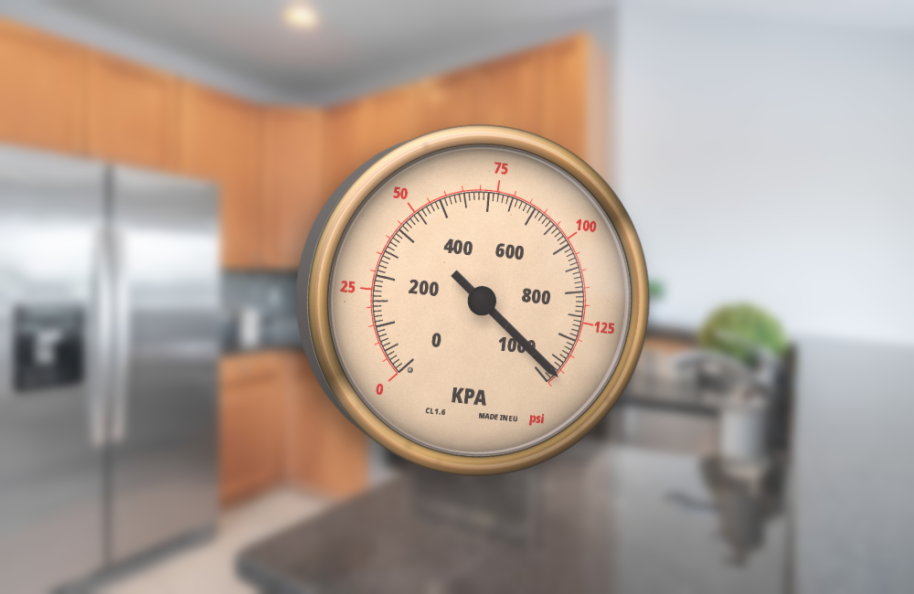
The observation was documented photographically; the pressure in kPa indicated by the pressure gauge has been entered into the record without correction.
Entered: 980 kPa
